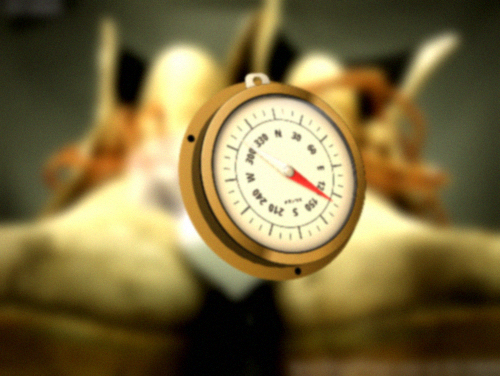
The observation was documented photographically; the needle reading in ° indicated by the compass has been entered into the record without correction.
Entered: 130 °
